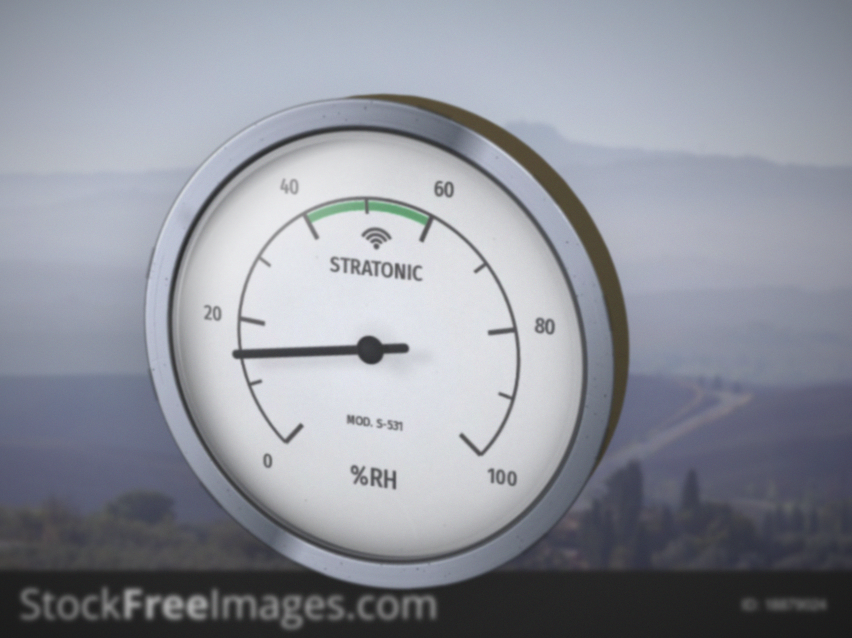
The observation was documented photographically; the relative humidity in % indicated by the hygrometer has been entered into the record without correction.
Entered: 15 %
